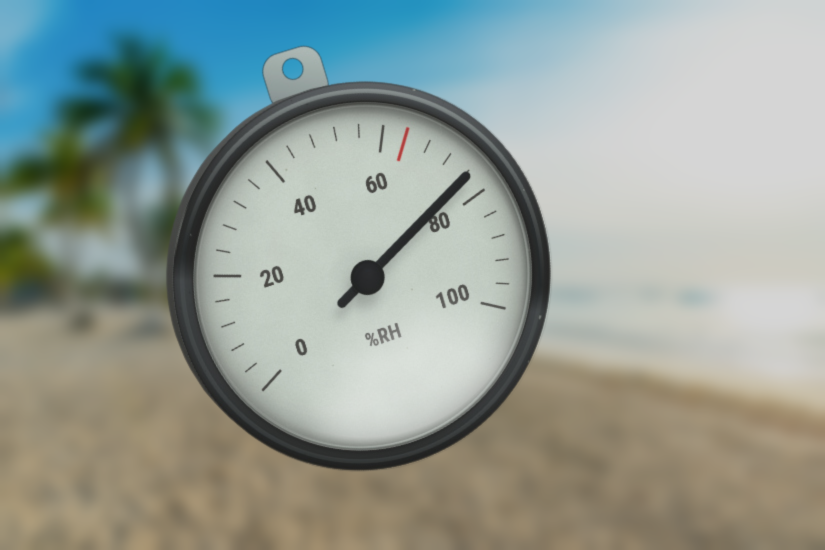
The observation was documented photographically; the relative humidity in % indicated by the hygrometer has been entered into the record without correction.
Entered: 76 %
